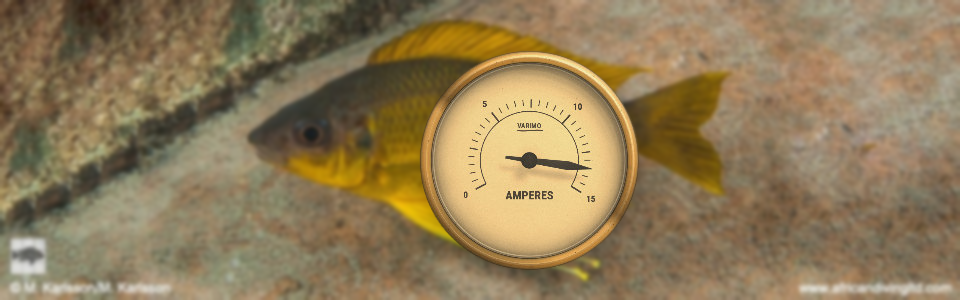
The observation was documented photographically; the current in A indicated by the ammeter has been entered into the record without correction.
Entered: 13.5 A
